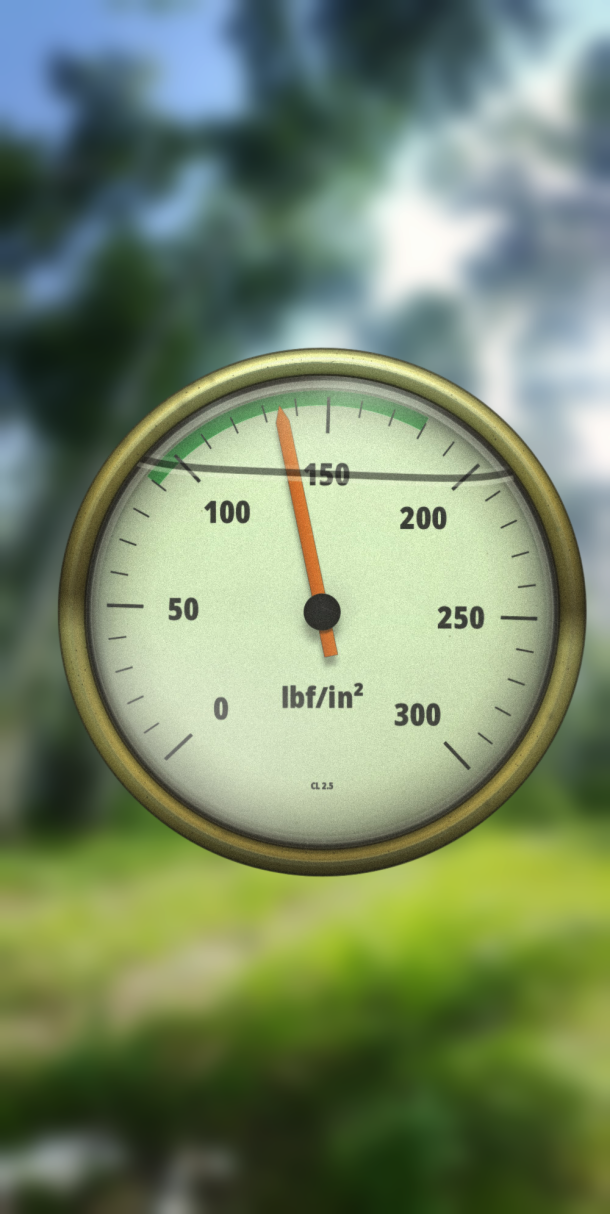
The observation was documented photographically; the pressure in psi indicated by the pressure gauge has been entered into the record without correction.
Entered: 135 psi
